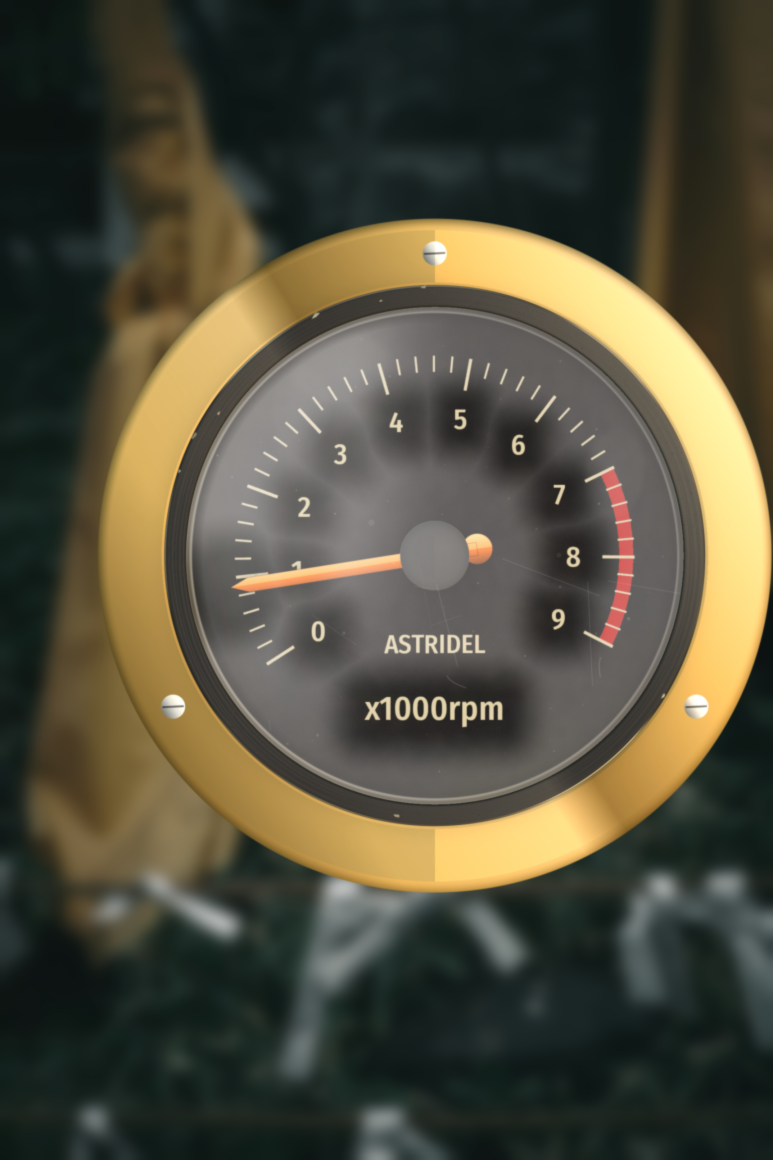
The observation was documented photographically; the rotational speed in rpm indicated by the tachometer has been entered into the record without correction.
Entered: 900 rpm
